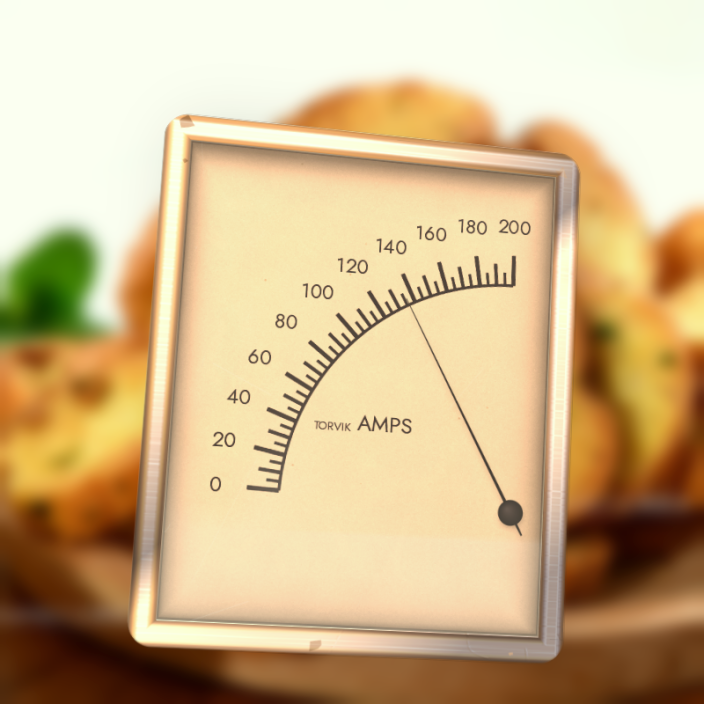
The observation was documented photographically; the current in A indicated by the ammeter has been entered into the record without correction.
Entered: 135 A
